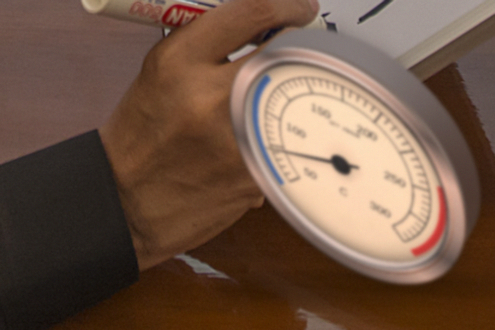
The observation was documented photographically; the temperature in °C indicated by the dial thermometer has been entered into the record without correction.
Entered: 75 °C
